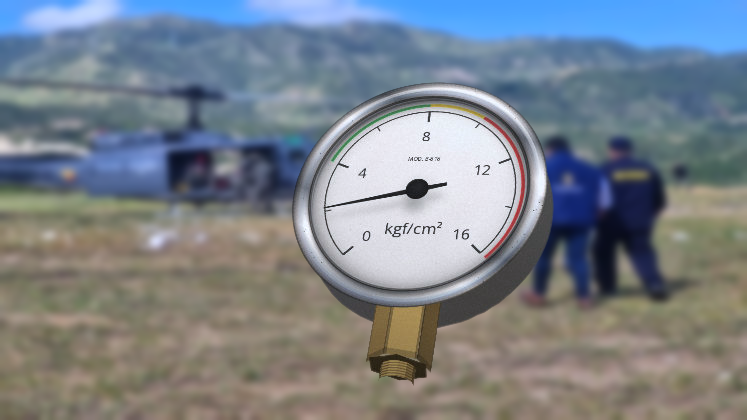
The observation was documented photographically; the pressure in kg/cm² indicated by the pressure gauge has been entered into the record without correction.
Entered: 2 kg/cm²
